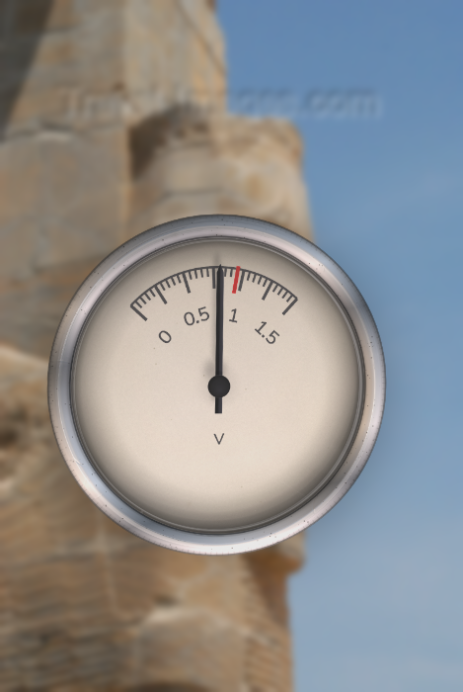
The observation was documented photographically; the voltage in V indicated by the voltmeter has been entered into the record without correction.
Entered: 0.8 V
